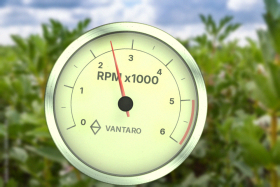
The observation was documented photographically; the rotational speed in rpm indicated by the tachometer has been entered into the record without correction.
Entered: 2500 rpm
